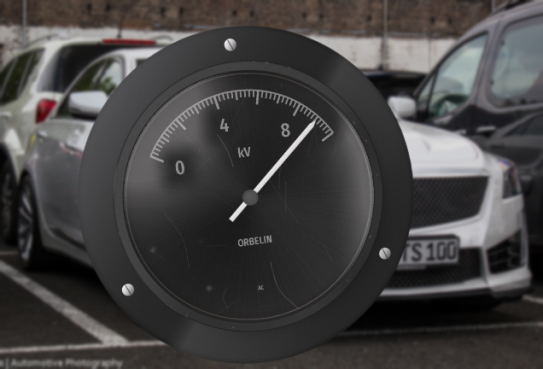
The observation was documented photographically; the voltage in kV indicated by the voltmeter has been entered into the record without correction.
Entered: 9 kV
